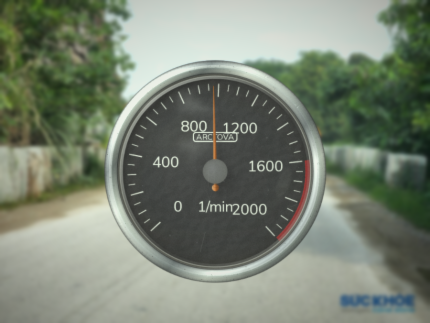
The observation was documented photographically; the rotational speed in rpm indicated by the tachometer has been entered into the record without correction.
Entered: 975 rpm
